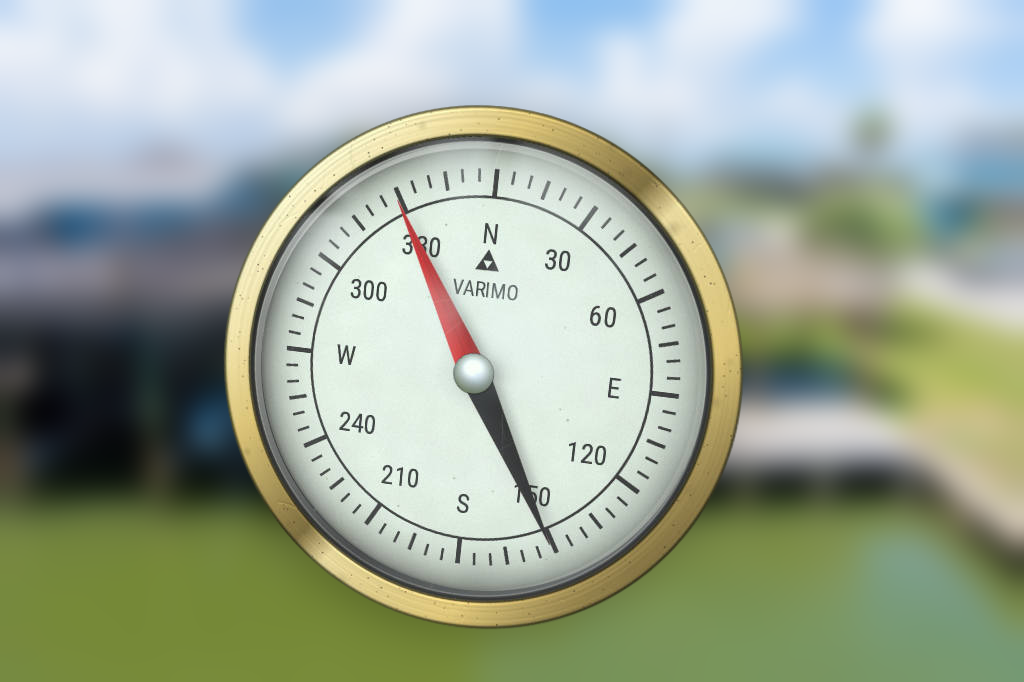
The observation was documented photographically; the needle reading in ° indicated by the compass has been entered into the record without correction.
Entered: 330 °
